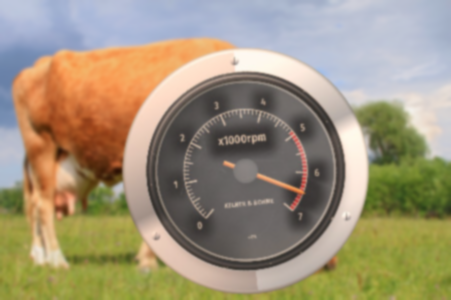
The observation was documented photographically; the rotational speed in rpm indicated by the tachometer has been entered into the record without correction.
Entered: 6500 rpm
